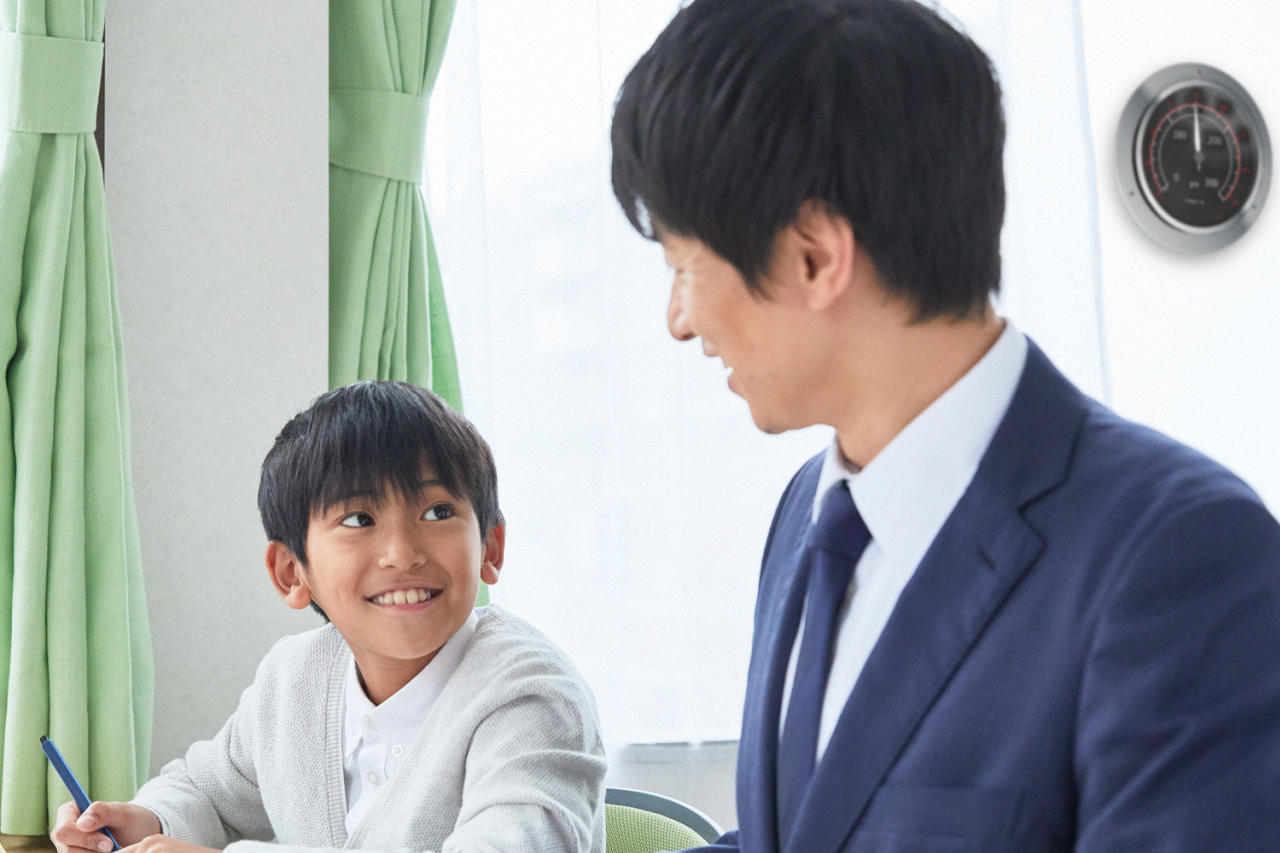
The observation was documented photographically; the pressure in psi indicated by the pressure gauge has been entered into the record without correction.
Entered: 140 psi
